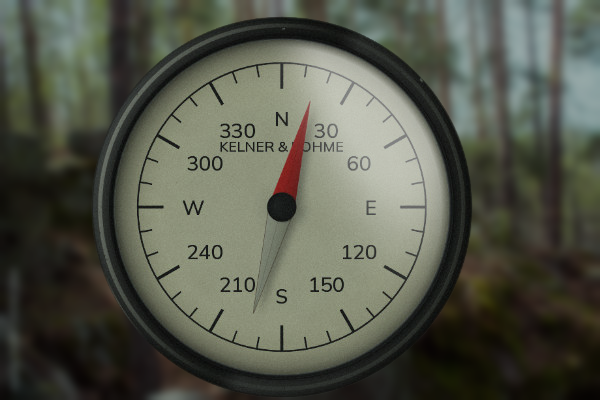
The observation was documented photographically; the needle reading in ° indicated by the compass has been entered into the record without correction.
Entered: 15 °
